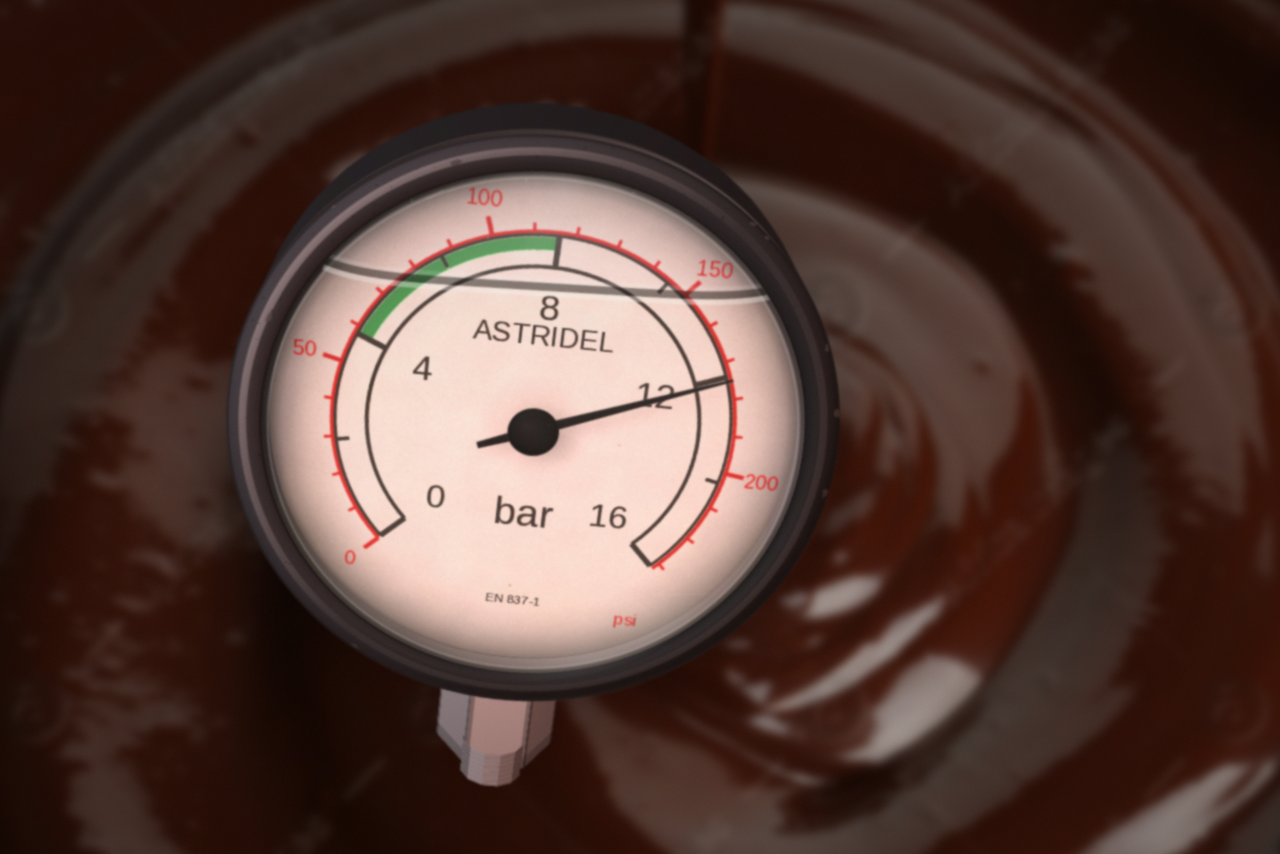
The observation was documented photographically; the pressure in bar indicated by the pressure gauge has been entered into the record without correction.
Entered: 12 bar
